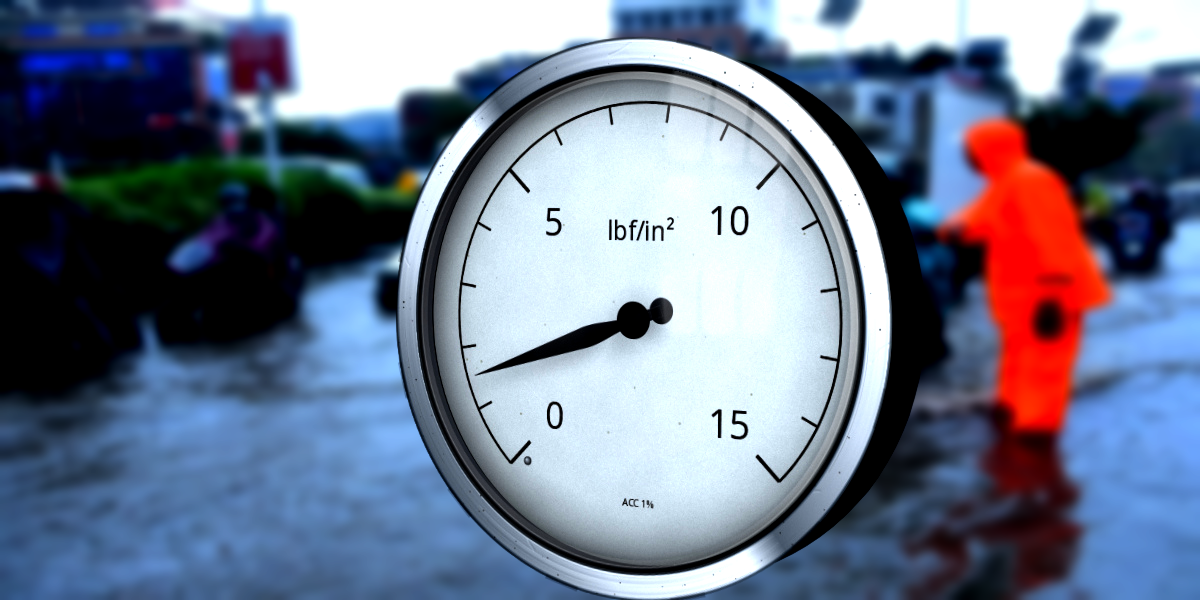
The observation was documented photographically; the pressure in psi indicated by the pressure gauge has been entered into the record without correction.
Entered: 1.5 psi
